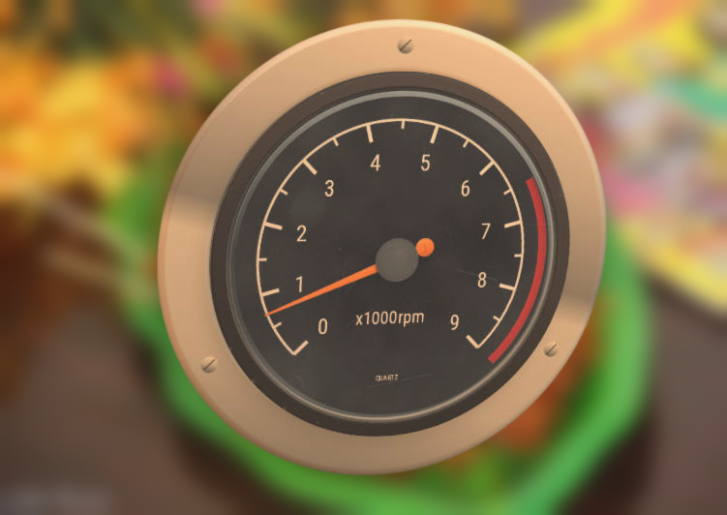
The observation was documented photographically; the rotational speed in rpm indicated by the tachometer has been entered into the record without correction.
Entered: 750 rpm
